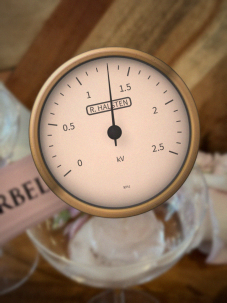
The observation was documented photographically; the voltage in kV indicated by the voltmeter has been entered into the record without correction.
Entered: 1.3 kV
